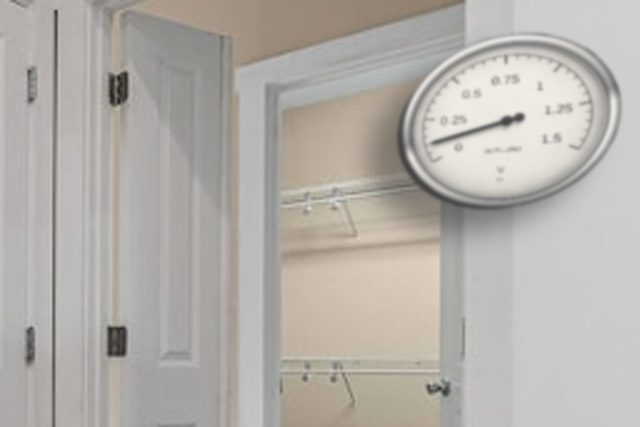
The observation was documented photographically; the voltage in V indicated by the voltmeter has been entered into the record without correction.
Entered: 0.1 V
